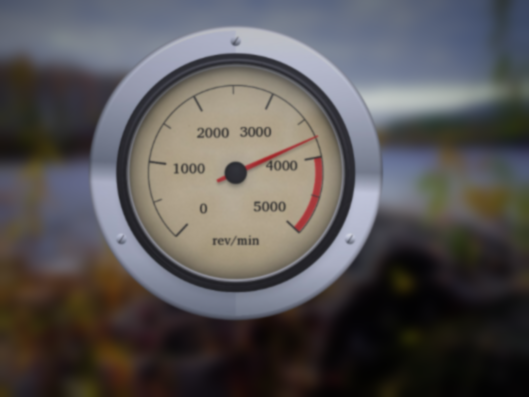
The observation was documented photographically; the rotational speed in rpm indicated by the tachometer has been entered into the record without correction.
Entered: 3750 rpm
